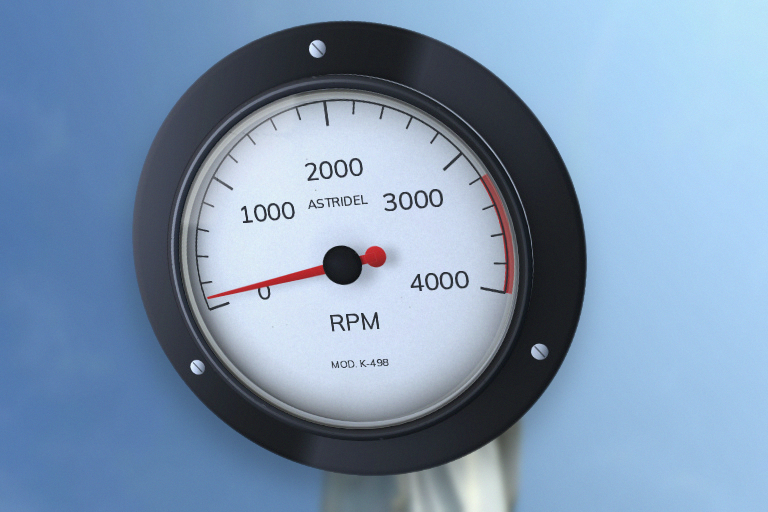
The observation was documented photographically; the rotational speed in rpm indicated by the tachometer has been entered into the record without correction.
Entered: 100 rpm
